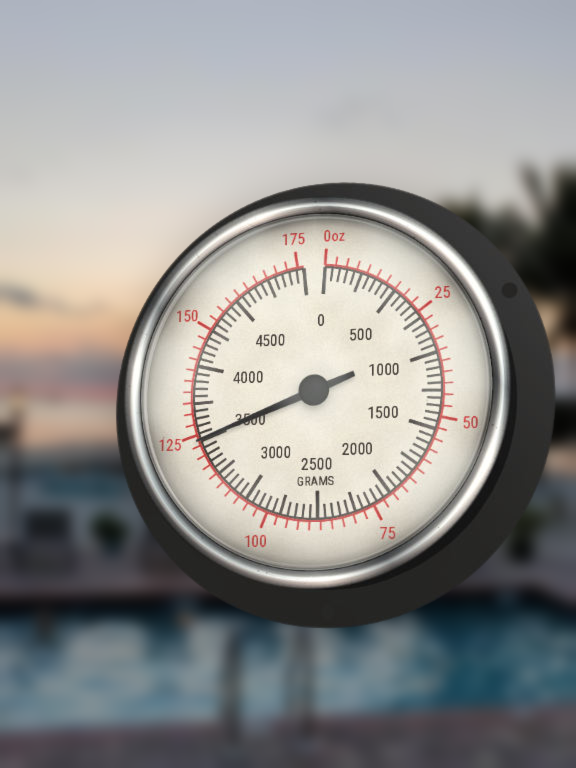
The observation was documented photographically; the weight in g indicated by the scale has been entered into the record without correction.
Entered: 3500 g
